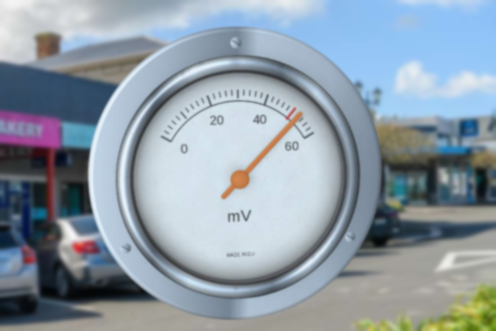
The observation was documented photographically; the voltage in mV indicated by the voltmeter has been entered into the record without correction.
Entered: 52 mV
